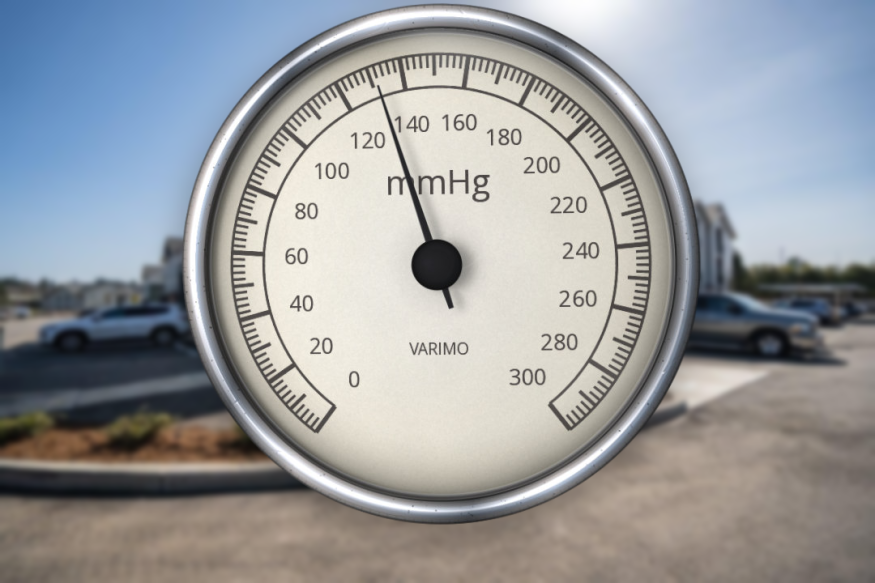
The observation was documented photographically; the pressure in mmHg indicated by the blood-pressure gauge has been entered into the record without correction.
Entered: 132 mmHg
